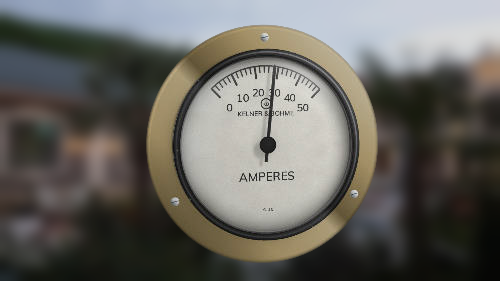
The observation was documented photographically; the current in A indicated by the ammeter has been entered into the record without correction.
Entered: 28 A
